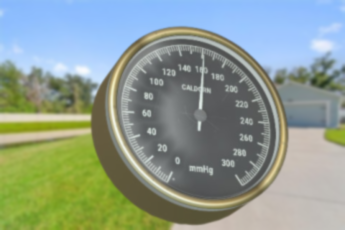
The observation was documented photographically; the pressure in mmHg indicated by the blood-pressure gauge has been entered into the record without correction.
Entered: 160 mmHg
